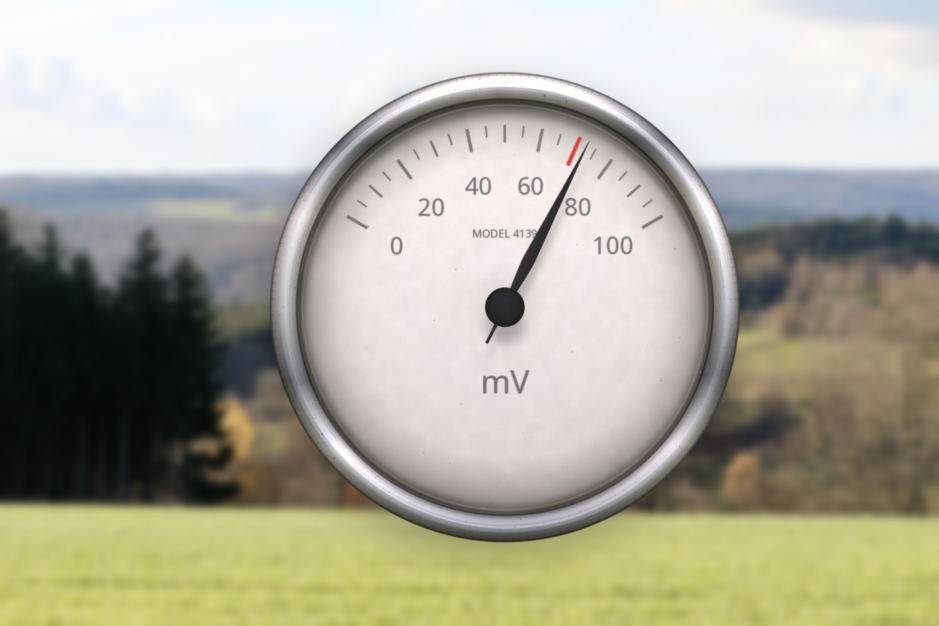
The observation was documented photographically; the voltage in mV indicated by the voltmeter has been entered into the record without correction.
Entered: 72.5 mV
